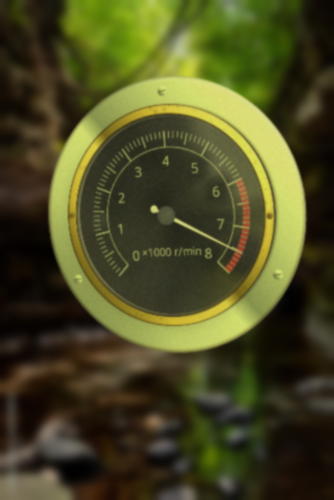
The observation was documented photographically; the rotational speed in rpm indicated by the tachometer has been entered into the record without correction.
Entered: 7500 rpm
